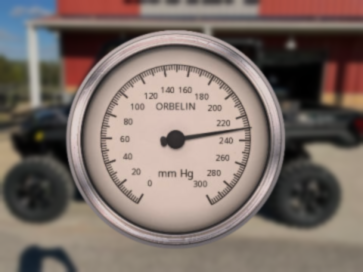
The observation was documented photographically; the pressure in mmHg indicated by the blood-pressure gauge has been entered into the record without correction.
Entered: 230 mmHg
